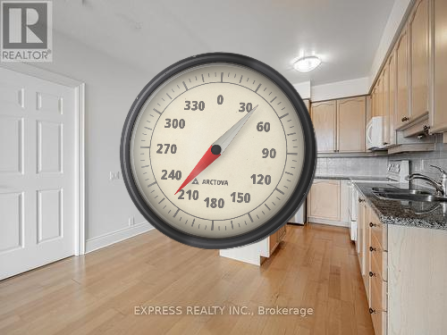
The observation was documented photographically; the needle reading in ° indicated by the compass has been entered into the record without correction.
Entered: 220 °
